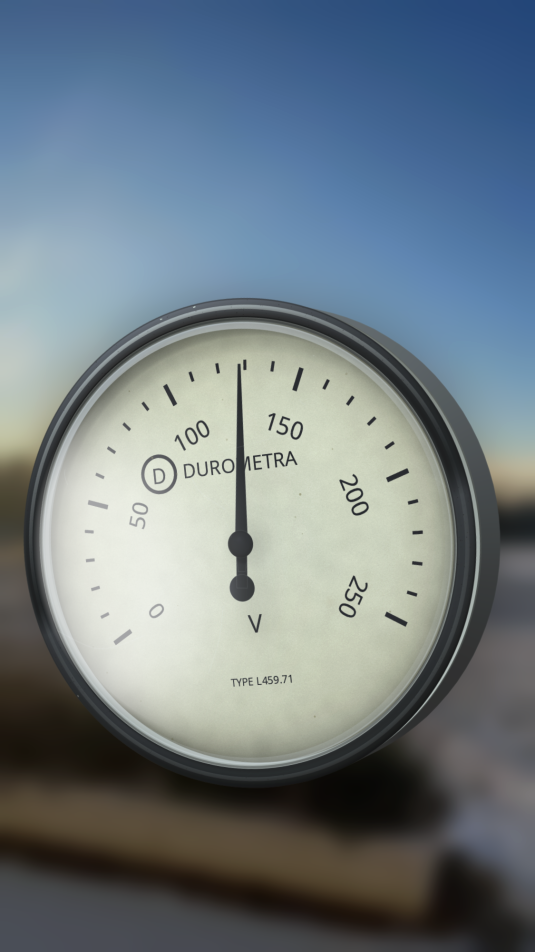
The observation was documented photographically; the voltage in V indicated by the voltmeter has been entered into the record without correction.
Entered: 130 V
